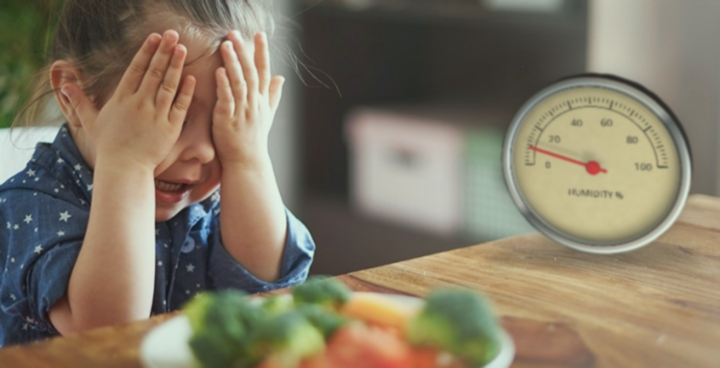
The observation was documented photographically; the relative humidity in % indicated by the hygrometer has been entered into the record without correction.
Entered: 10 %
